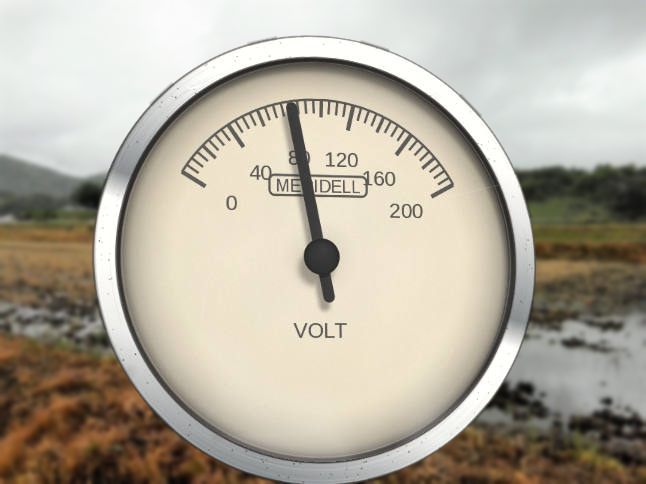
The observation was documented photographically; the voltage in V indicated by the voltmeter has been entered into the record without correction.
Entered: 80 V
